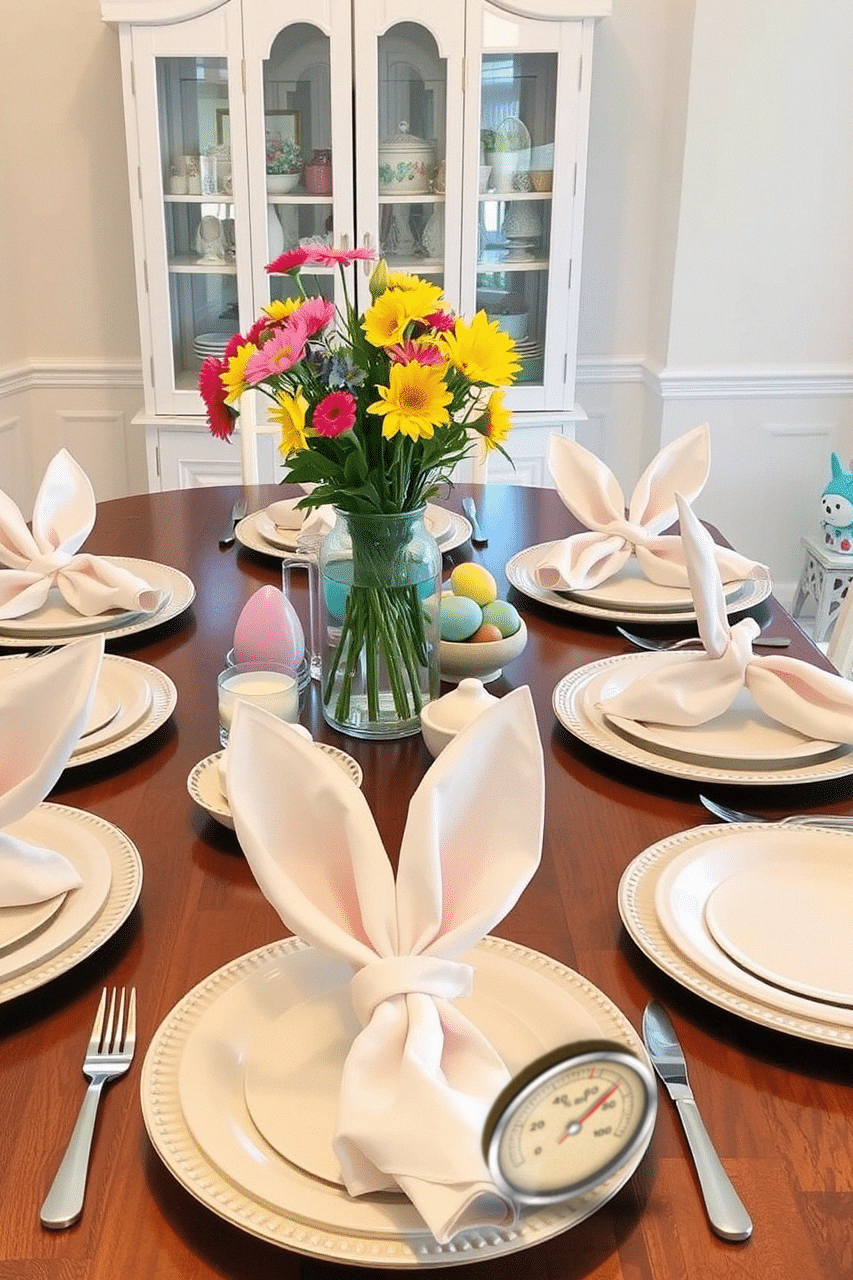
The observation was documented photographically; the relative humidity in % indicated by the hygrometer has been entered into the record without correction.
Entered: 70 %
